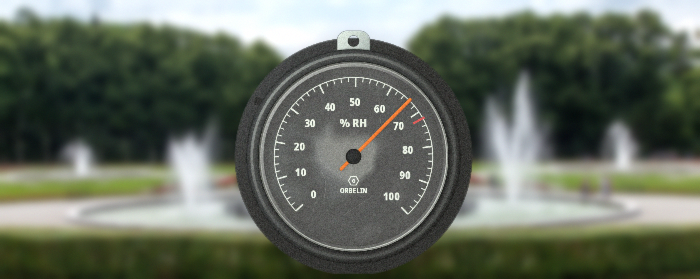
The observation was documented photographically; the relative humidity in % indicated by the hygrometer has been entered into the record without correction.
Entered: 66 %
